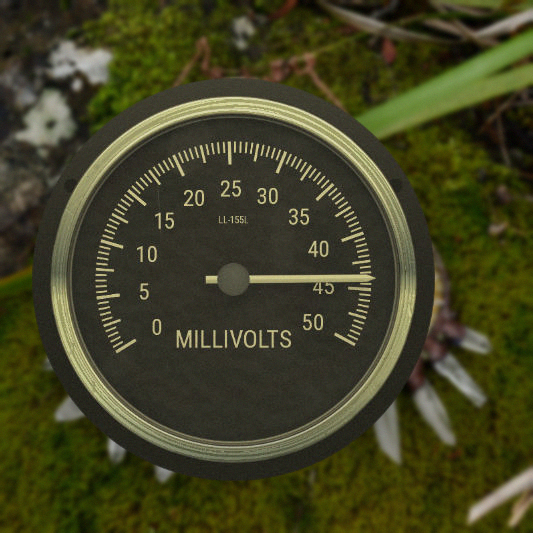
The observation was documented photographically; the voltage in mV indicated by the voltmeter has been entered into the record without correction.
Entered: 44 mV
